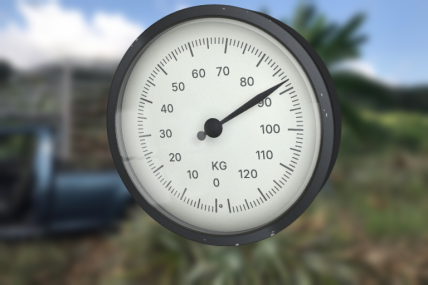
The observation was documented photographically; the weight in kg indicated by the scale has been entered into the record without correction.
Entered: 88 kg
